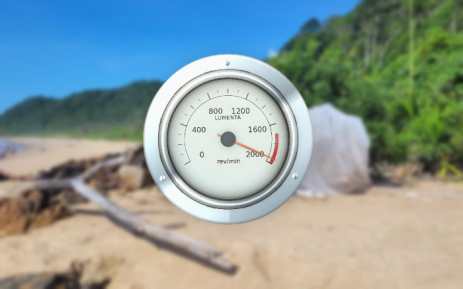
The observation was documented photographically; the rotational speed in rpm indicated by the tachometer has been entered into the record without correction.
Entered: 1950 rpm
